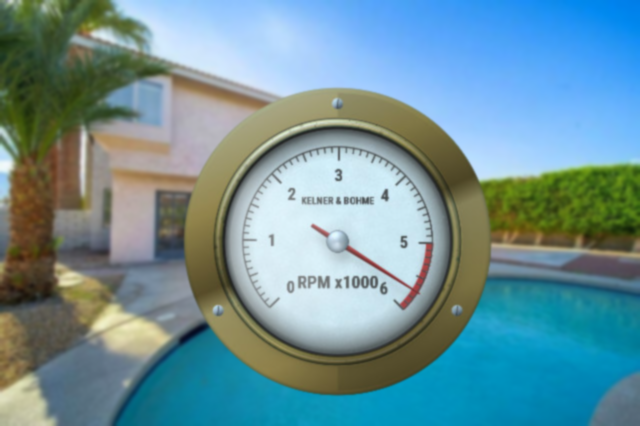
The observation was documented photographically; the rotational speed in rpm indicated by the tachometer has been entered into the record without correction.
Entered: 5700 rpm
